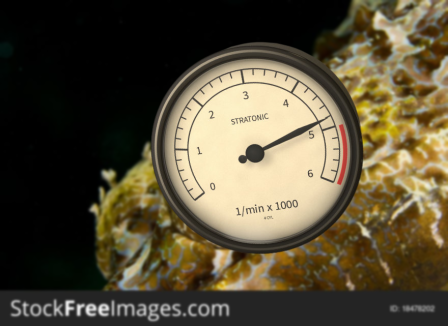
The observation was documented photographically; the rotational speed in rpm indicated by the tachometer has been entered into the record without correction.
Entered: 4800 rpm
